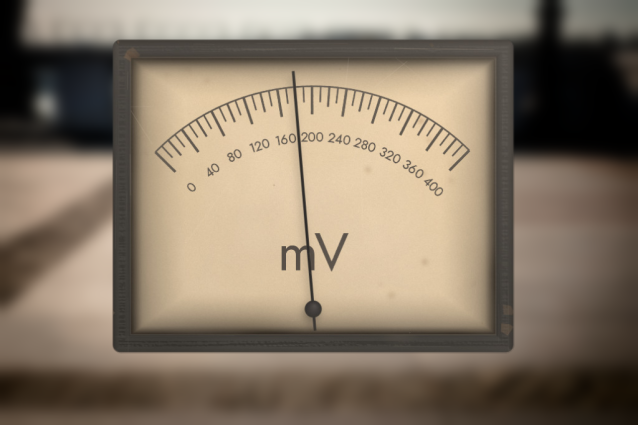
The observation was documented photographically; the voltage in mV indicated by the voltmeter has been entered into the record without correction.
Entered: 180 mV
